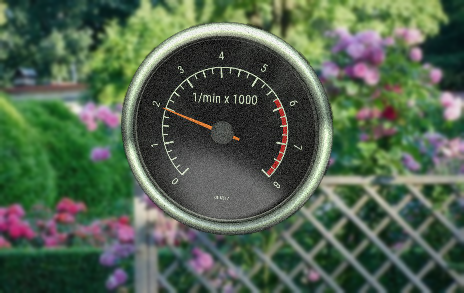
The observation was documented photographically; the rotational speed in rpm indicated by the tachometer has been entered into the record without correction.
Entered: 2000 rpm
